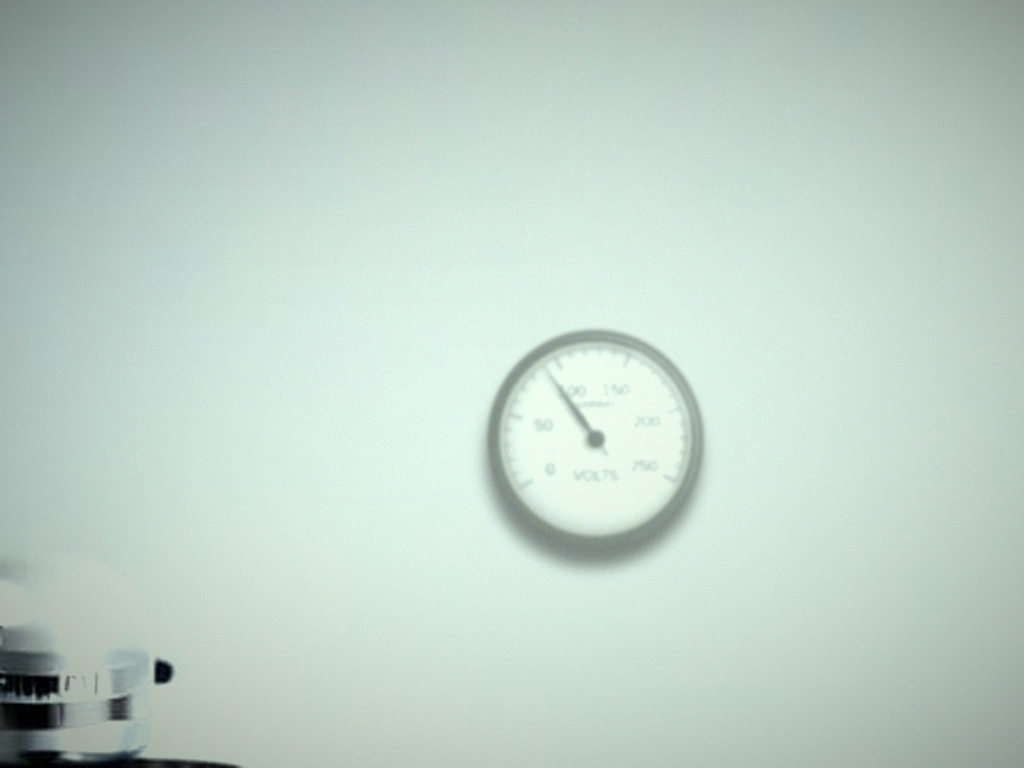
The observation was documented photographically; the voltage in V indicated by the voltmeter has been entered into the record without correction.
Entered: 90 V
